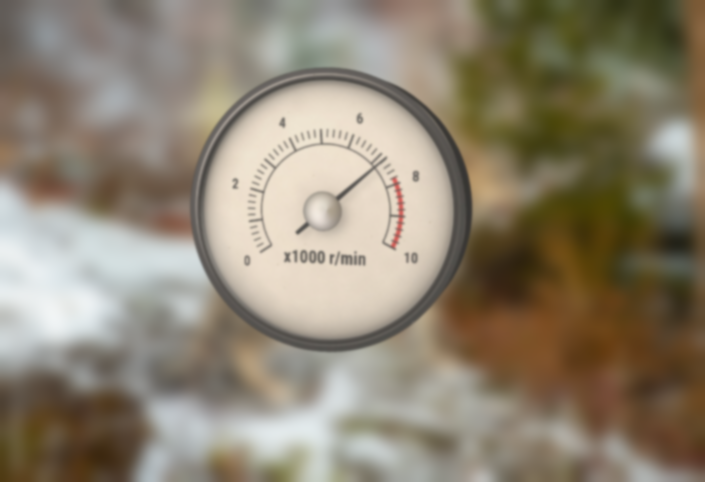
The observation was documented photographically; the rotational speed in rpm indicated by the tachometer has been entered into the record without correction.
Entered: 7200 rpm
